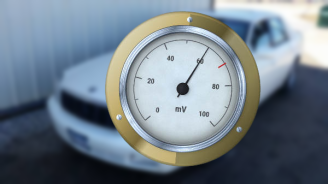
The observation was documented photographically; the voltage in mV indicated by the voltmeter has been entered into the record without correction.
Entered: 60 mV
